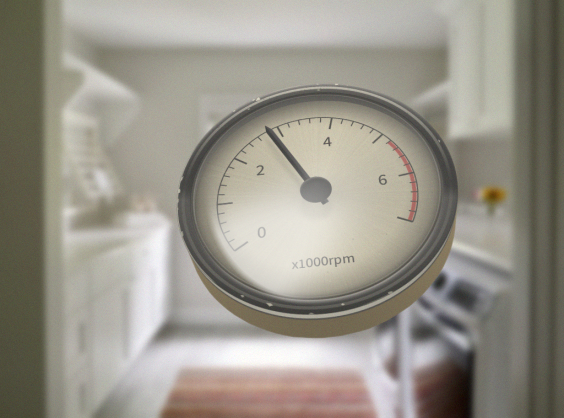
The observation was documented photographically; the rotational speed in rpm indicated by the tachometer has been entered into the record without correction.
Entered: 2800 rpm
